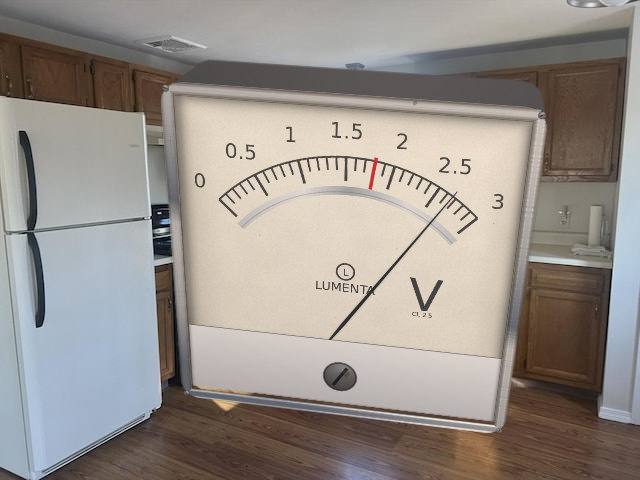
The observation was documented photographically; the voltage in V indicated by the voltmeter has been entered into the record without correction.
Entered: 2.65 V
